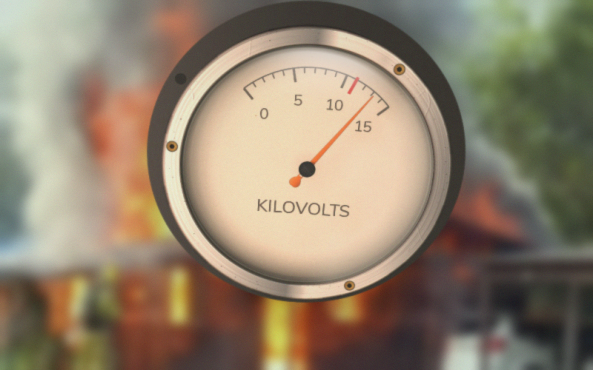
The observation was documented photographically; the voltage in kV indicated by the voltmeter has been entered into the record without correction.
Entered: 13 kV
